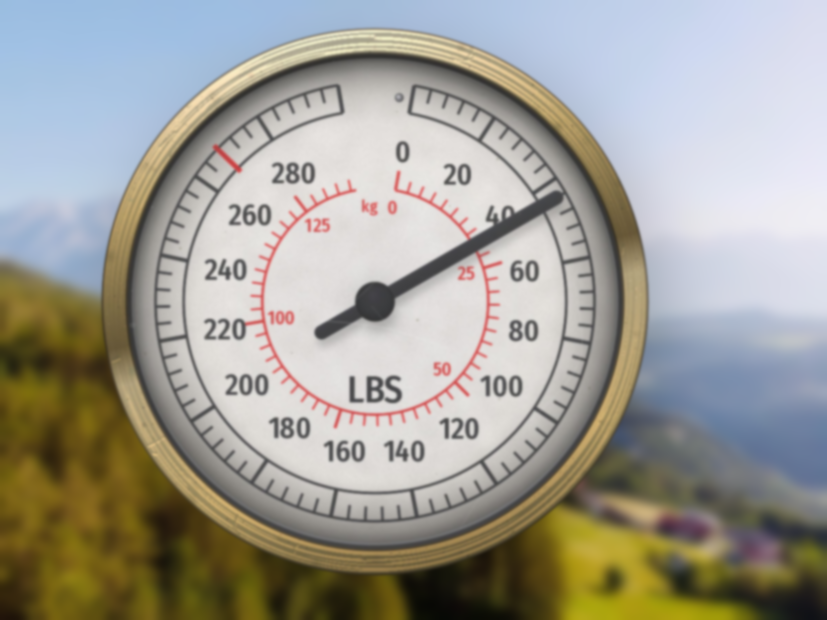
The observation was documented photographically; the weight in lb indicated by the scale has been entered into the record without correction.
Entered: 44 lb
